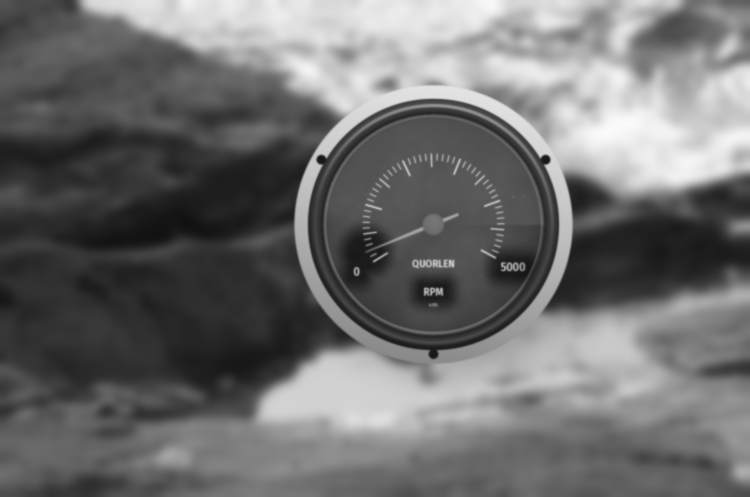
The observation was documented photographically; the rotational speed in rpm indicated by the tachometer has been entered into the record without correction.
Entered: 200 rpm
